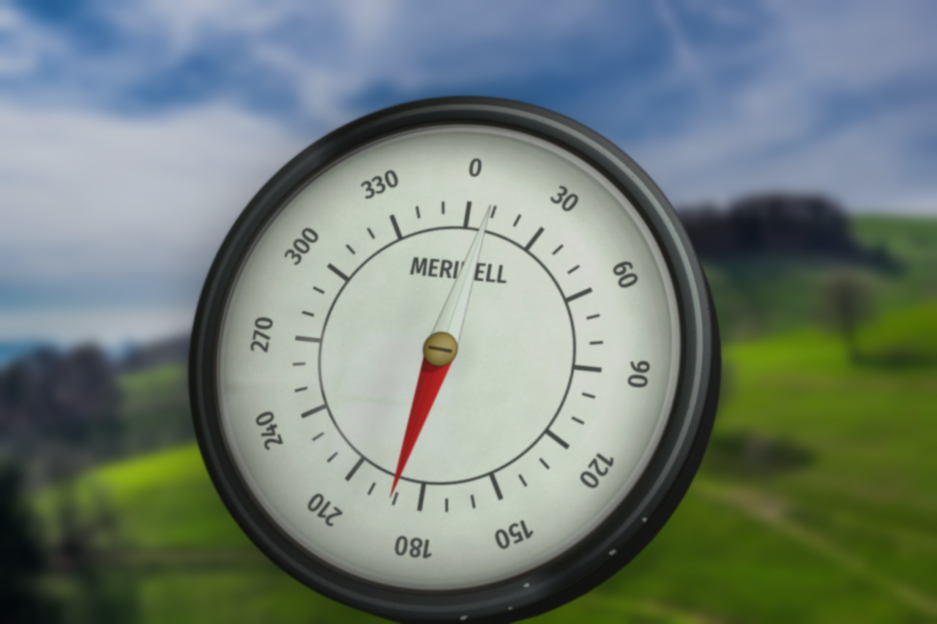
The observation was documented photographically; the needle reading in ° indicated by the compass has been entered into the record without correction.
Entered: 190 °
